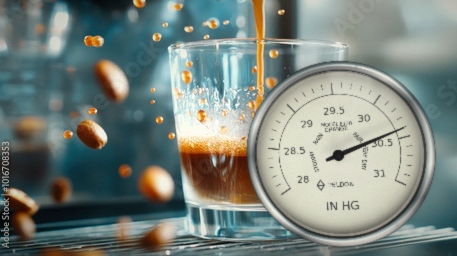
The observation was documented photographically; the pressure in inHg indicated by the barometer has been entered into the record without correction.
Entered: 30.4 inHg
